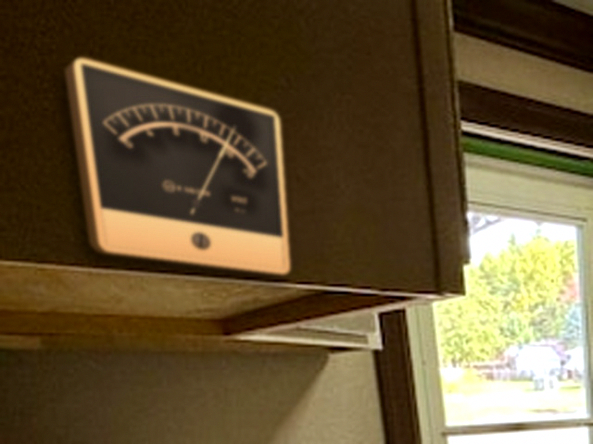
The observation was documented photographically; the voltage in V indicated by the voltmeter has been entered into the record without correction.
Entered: 15 V
